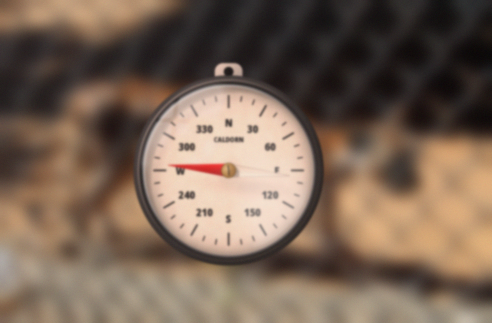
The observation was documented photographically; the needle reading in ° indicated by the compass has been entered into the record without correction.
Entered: 275 °
